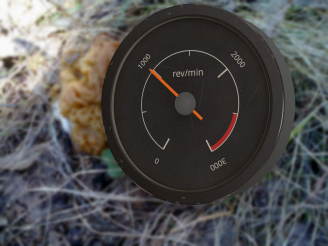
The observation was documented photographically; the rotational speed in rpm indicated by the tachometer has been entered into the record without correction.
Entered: 1000 rpm
